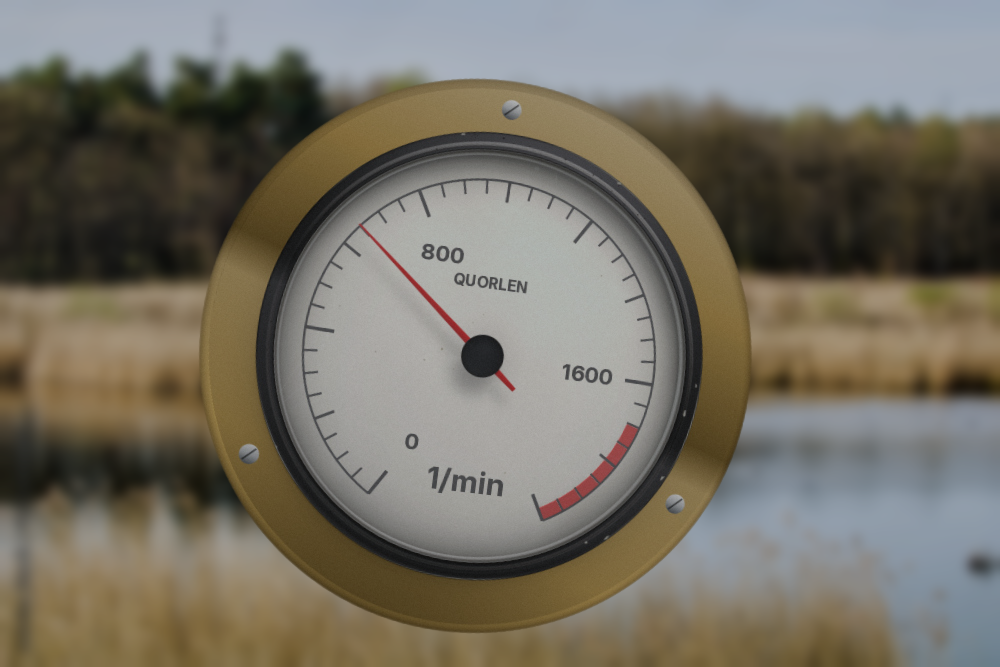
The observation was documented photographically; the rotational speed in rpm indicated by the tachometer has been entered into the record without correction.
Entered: 650 rpm
